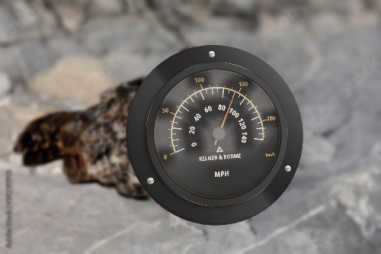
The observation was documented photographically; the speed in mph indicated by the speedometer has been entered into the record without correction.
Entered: 90 mph
